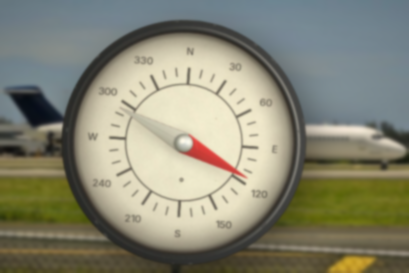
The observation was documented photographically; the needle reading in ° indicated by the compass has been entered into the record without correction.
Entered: 115 °
